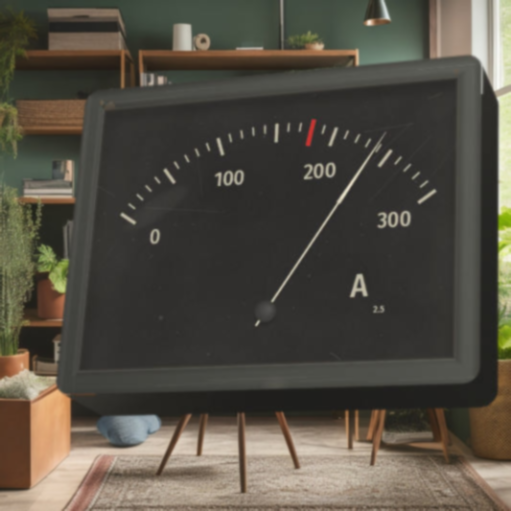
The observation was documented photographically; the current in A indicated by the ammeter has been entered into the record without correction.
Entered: 240 A
